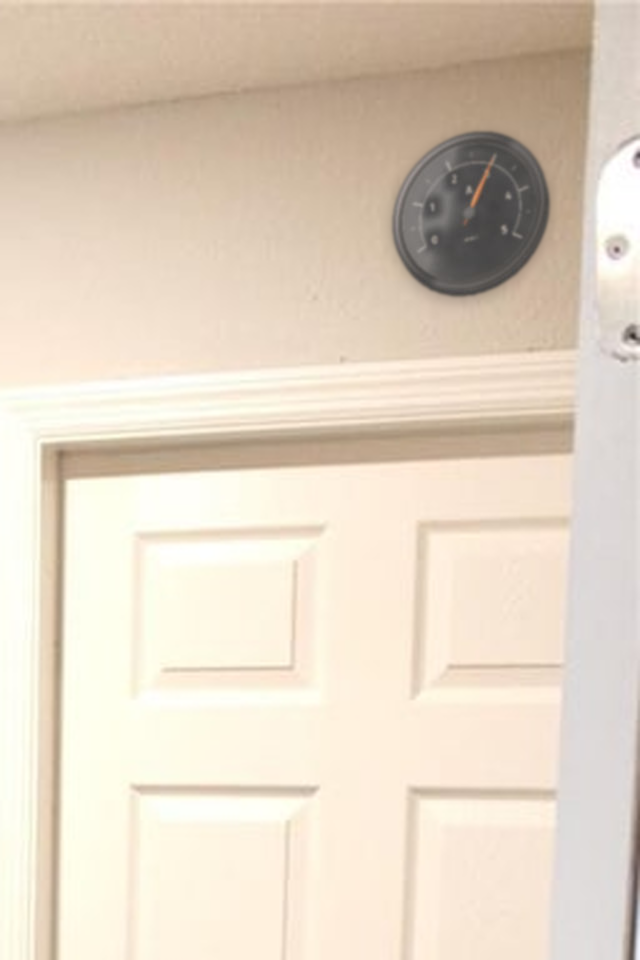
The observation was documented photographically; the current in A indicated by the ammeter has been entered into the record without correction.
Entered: 3 A
